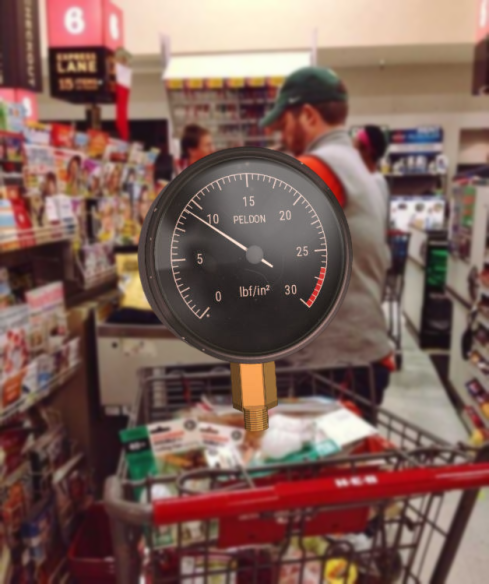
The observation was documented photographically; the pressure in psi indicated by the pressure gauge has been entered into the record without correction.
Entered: 9 psi
